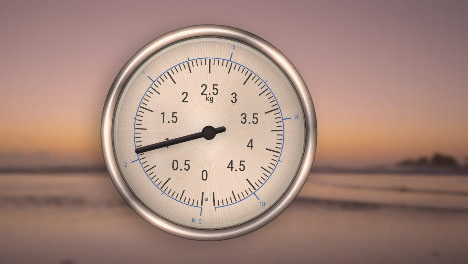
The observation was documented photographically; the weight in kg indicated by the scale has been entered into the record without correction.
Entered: 1 kg
